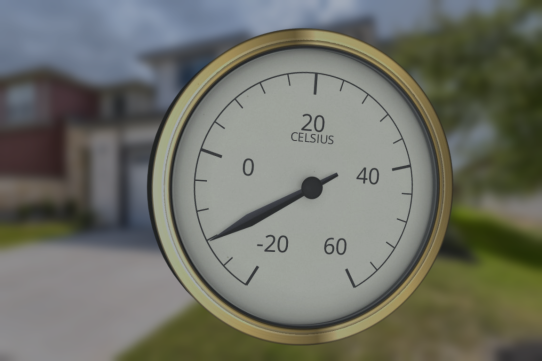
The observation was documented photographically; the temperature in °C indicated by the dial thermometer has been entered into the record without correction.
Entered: -12 °C
